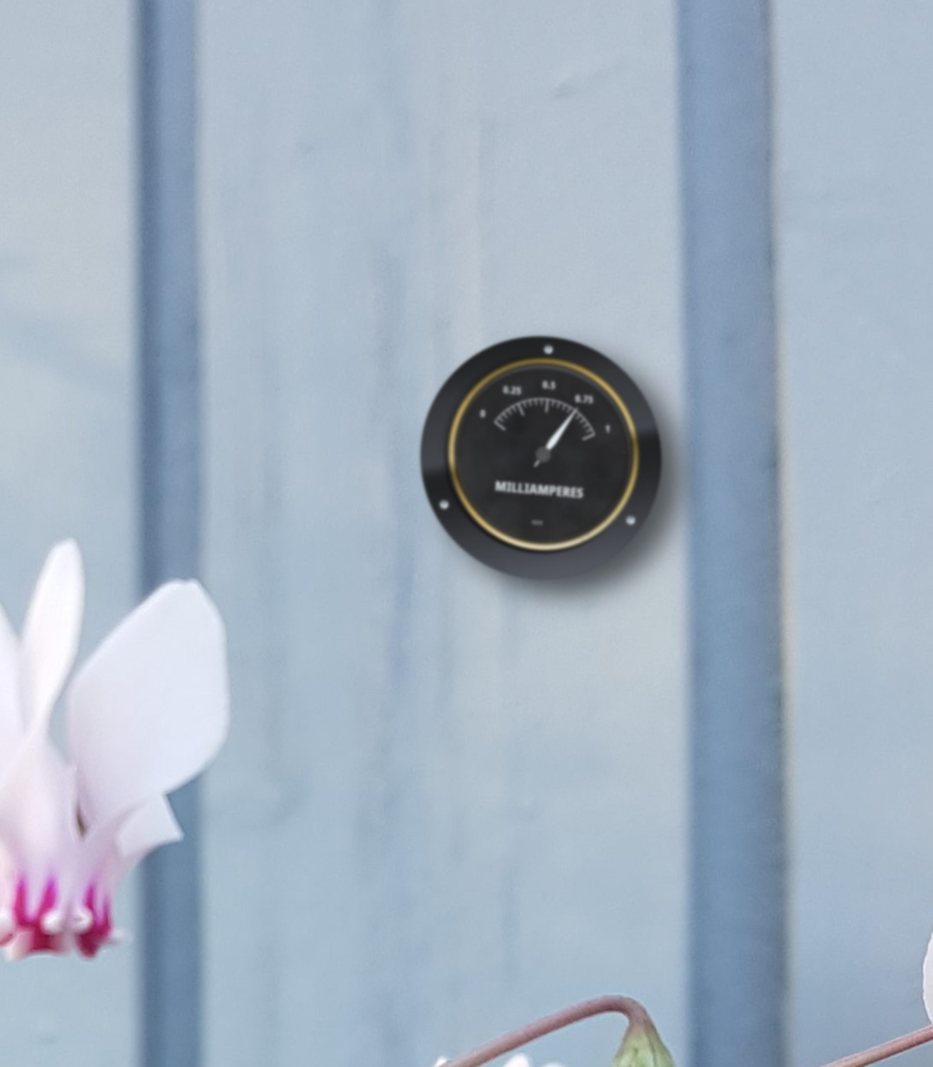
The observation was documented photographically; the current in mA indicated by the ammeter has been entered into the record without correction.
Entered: 0.75 mA
